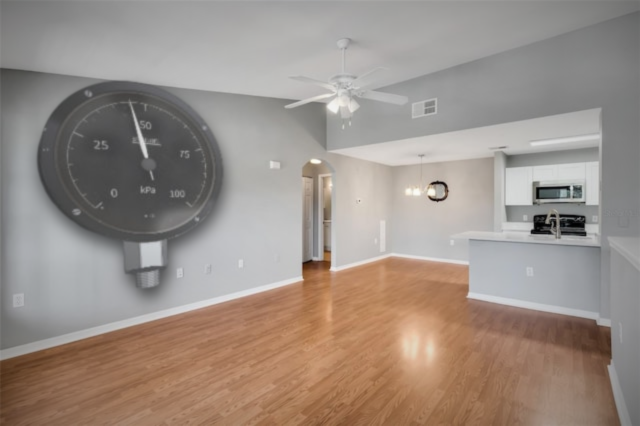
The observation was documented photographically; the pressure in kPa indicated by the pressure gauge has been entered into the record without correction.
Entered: 45 kPa
